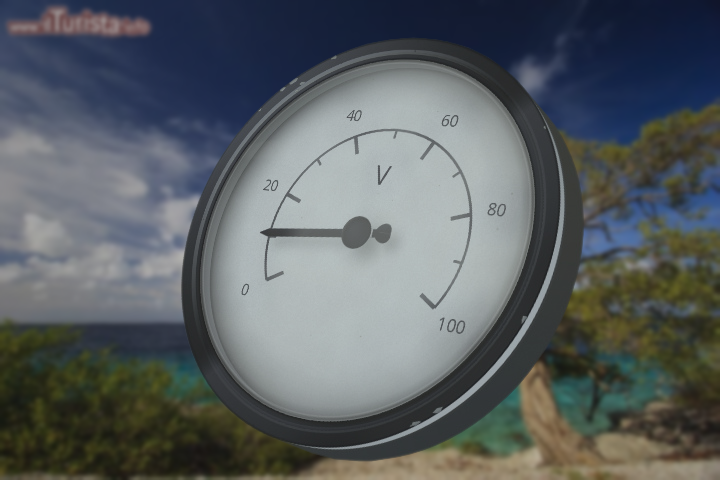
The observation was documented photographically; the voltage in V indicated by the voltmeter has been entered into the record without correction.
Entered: 10 V
